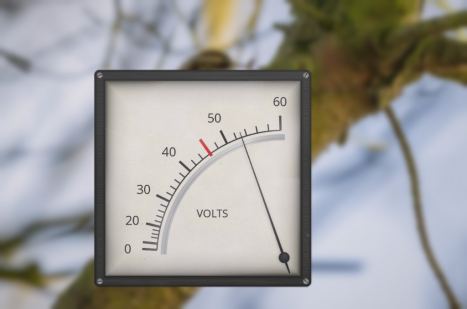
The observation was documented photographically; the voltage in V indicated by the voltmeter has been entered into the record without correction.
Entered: 53 V
